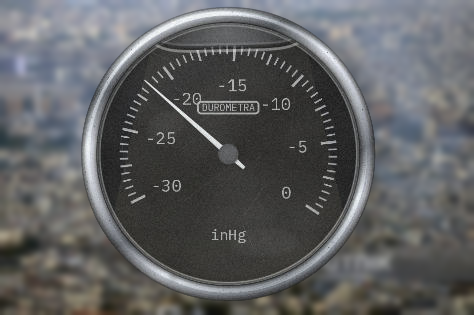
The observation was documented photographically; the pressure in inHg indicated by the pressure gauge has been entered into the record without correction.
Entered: -21.5 inHg
